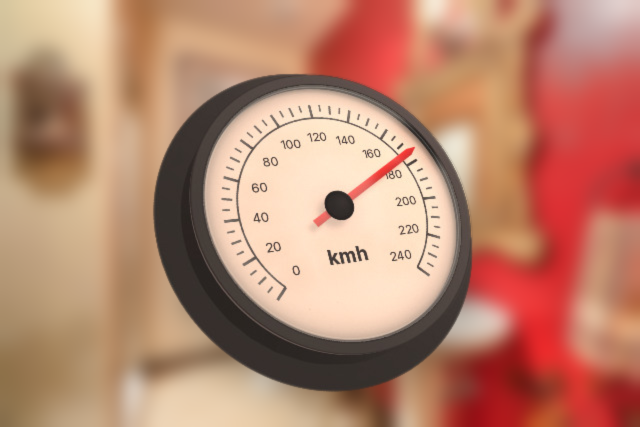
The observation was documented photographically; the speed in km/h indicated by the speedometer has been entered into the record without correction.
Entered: 175 km/h
